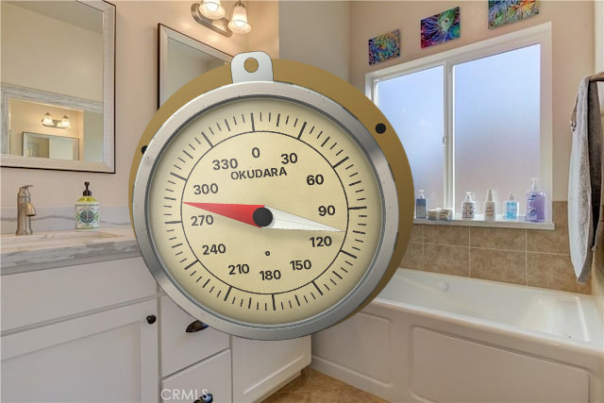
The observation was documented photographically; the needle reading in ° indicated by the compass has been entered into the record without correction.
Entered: 285 °
